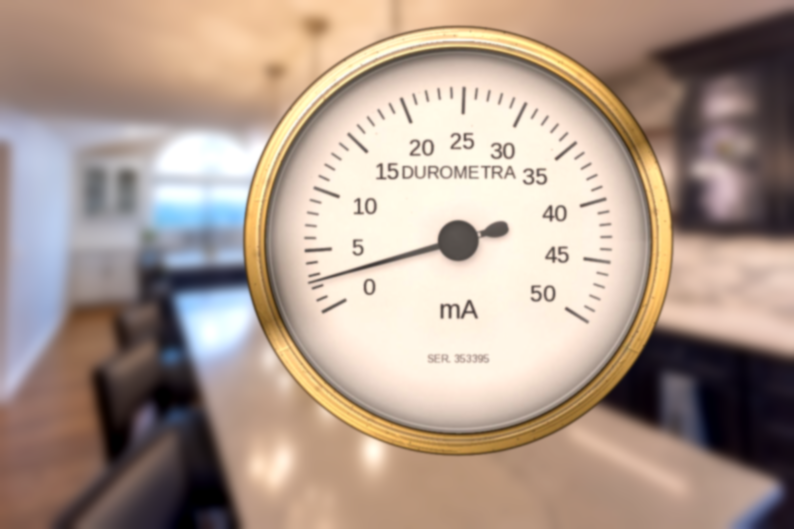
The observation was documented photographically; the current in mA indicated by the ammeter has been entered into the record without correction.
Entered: 2.5 mA
